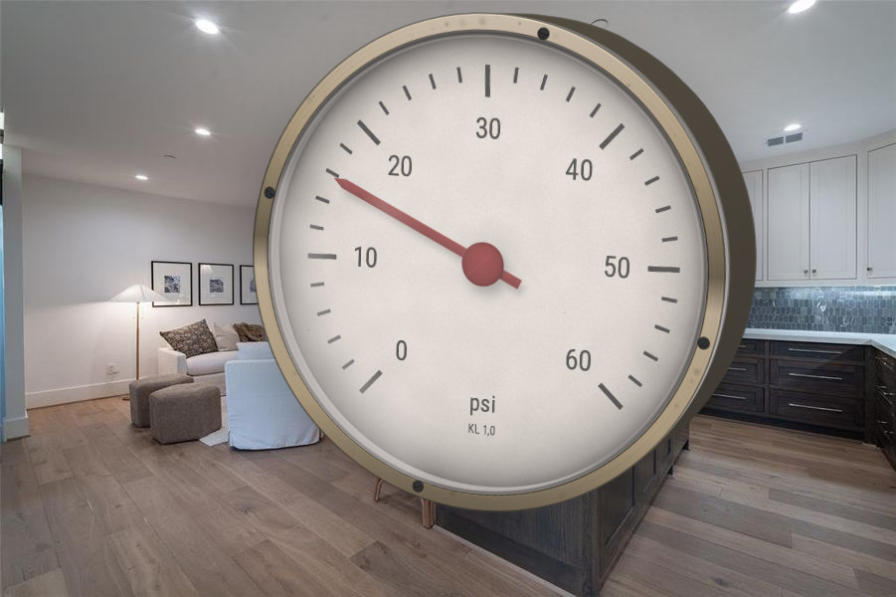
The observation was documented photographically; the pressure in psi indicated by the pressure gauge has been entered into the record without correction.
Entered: 16 psi
